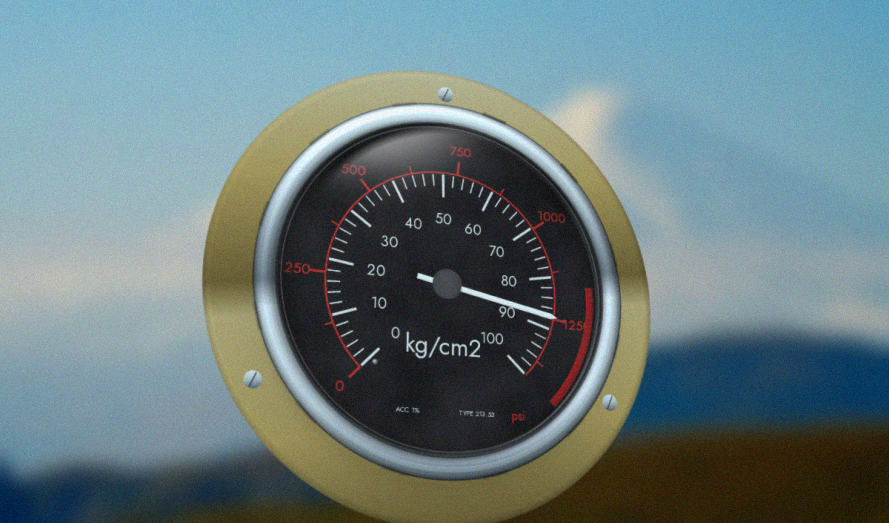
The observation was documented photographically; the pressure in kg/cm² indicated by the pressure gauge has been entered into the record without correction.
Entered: 88 kg/cm²
